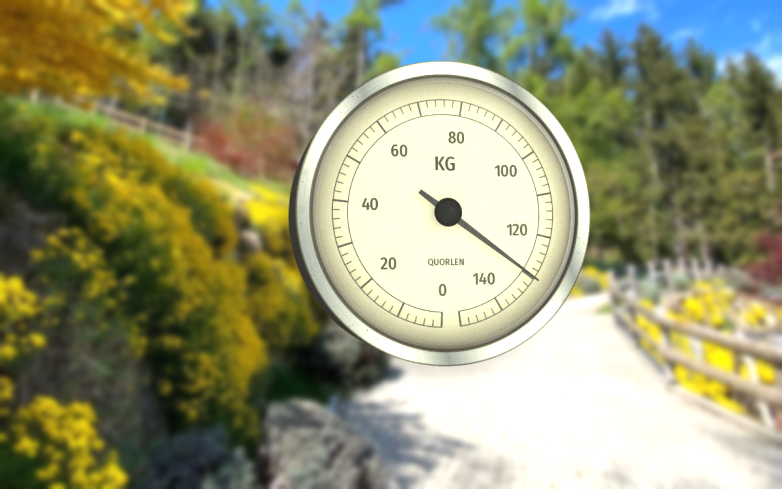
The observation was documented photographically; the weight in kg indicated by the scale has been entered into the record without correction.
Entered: 130 kg
